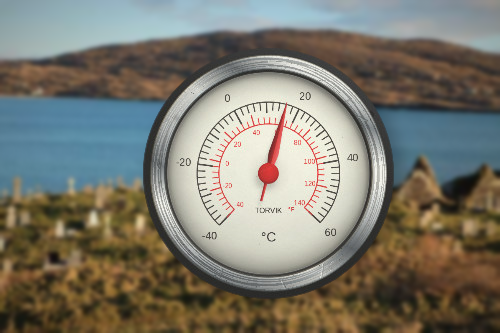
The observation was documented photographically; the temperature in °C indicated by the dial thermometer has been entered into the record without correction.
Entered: 16 °C
